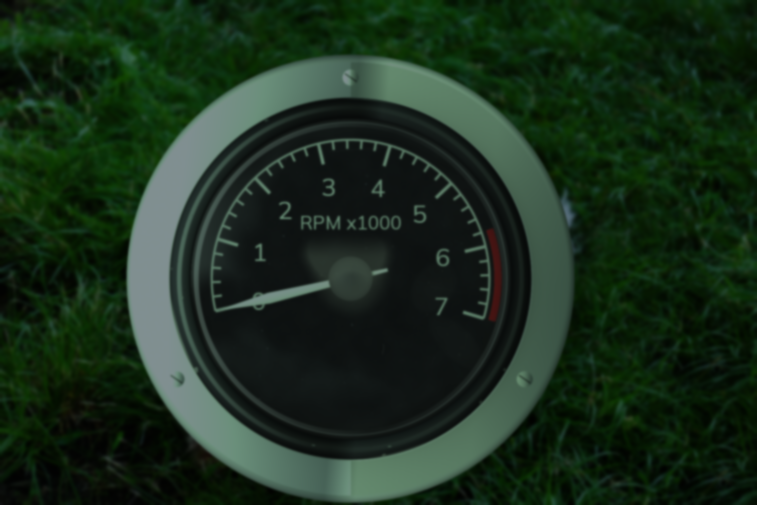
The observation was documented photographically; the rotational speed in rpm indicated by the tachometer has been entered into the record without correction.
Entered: 0 rpm
